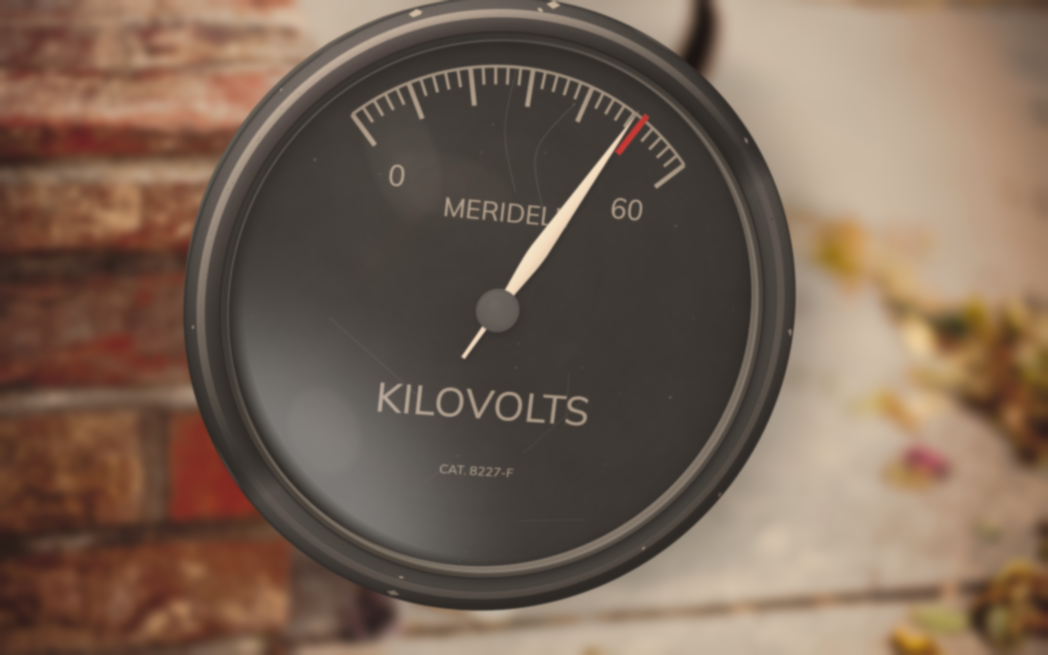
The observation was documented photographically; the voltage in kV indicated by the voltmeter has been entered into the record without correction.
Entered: 48 kV
